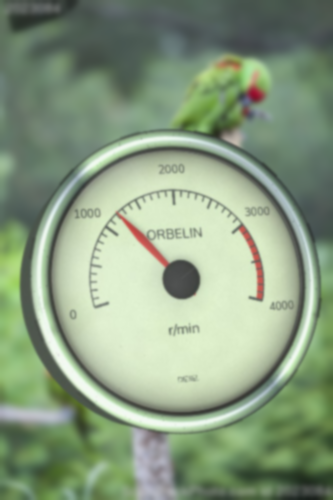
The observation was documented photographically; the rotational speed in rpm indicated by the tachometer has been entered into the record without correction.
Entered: 1200 rpm
